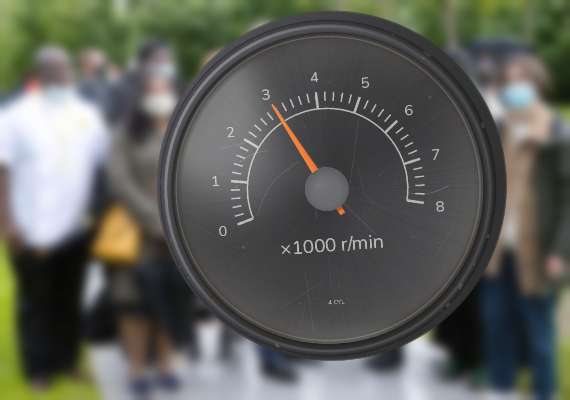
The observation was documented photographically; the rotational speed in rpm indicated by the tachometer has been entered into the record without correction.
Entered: 3000 rpm
